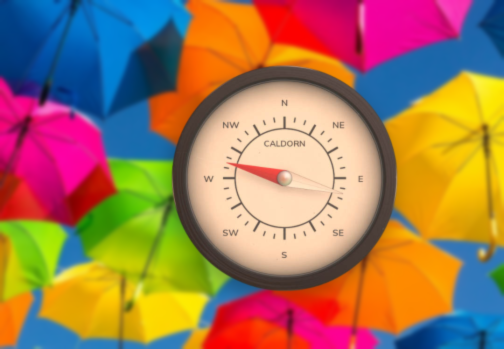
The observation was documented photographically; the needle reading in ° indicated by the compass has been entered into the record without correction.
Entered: 285 °
